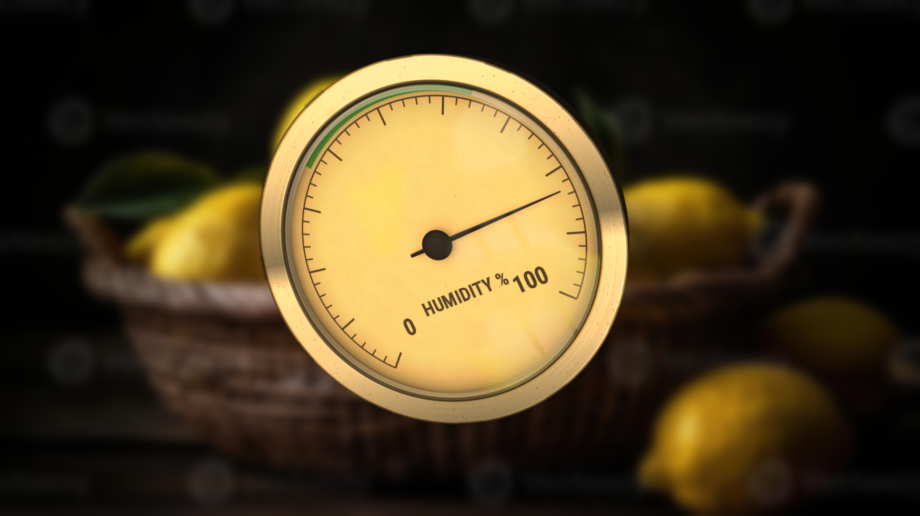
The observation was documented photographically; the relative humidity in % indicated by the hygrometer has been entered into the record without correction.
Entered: 83 %
